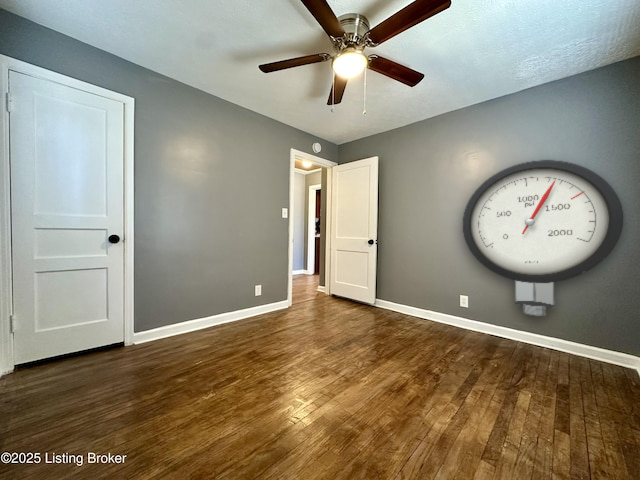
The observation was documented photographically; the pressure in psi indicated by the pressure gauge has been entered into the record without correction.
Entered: 1250 psi
